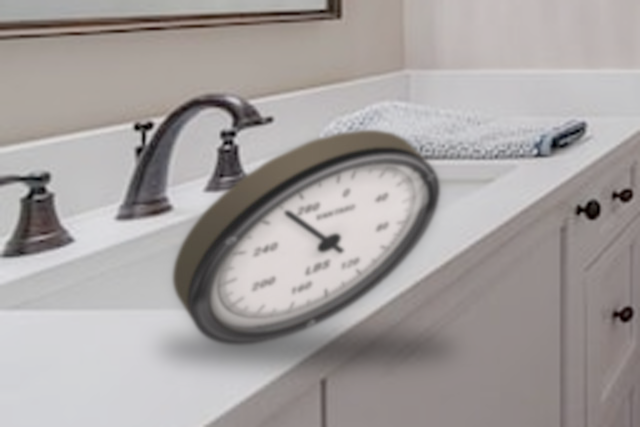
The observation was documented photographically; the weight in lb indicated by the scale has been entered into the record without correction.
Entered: 270 lb
